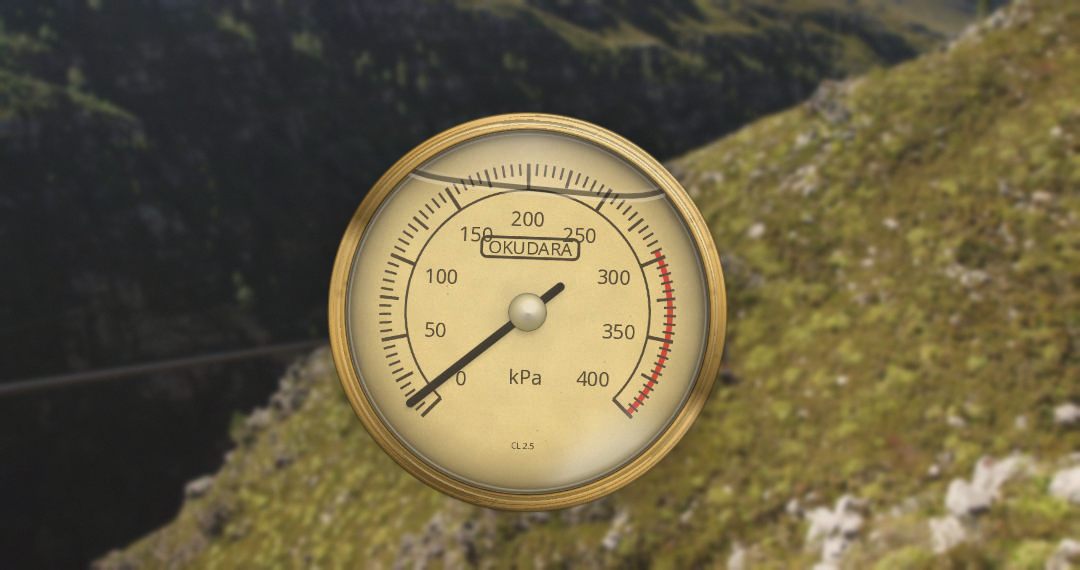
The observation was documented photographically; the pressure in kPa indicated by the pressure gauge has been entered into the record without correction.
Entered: 10 kPa
